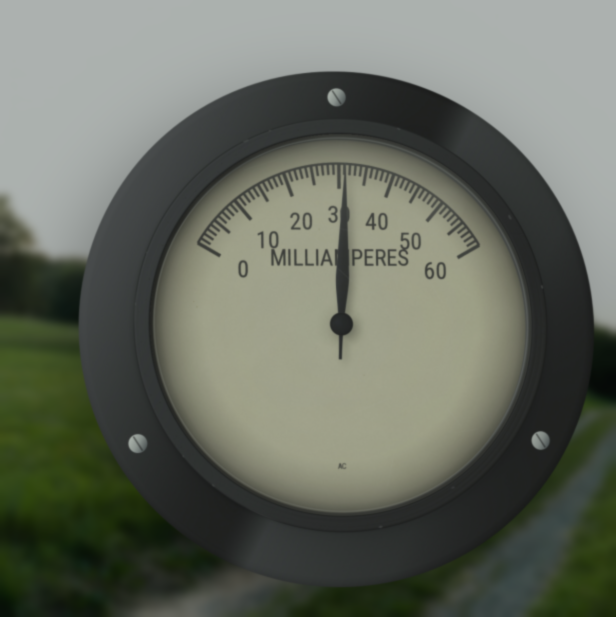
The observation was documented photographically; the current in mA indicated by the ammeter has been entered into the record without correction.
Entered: 31 mA
